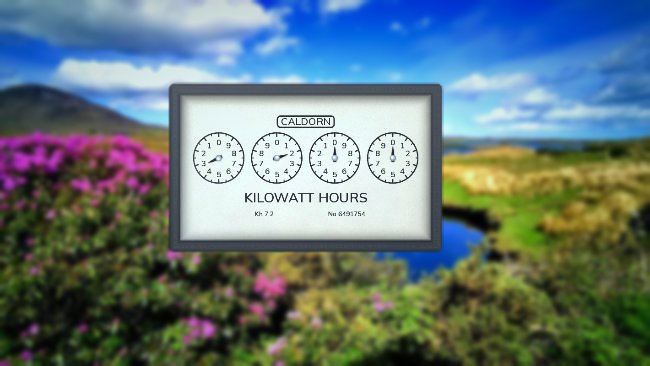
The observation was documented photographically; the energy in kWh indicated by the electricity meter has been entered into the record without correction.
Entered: 3200 kWh
